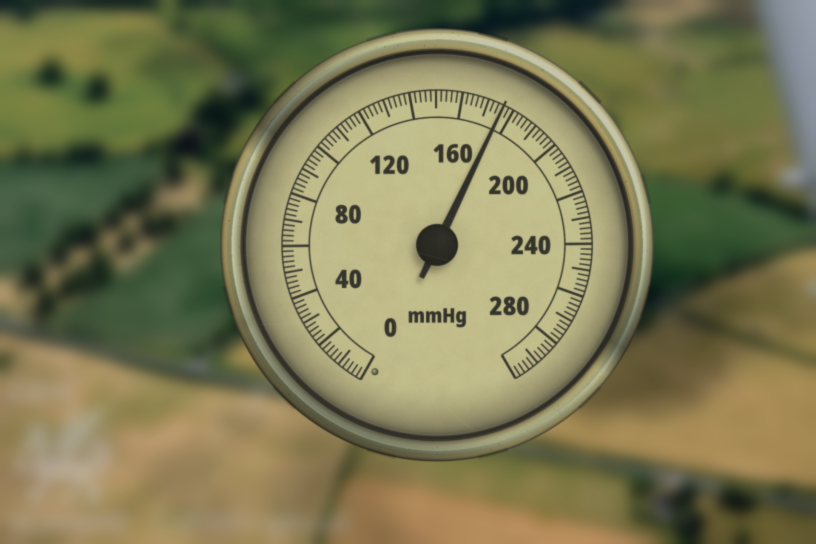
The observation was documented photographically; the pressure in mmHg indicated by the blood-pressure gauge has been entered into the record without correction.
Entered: 176 mmHg
